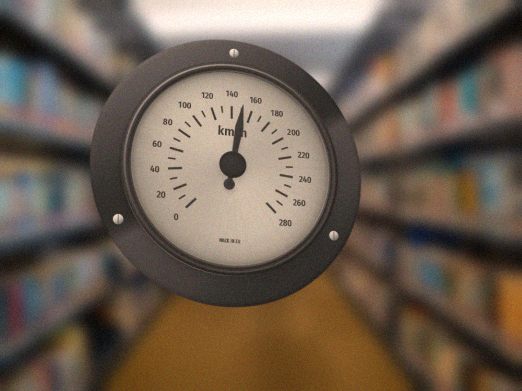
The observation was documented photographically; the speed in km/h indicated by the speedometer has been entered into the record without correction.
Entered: 150 km/h
